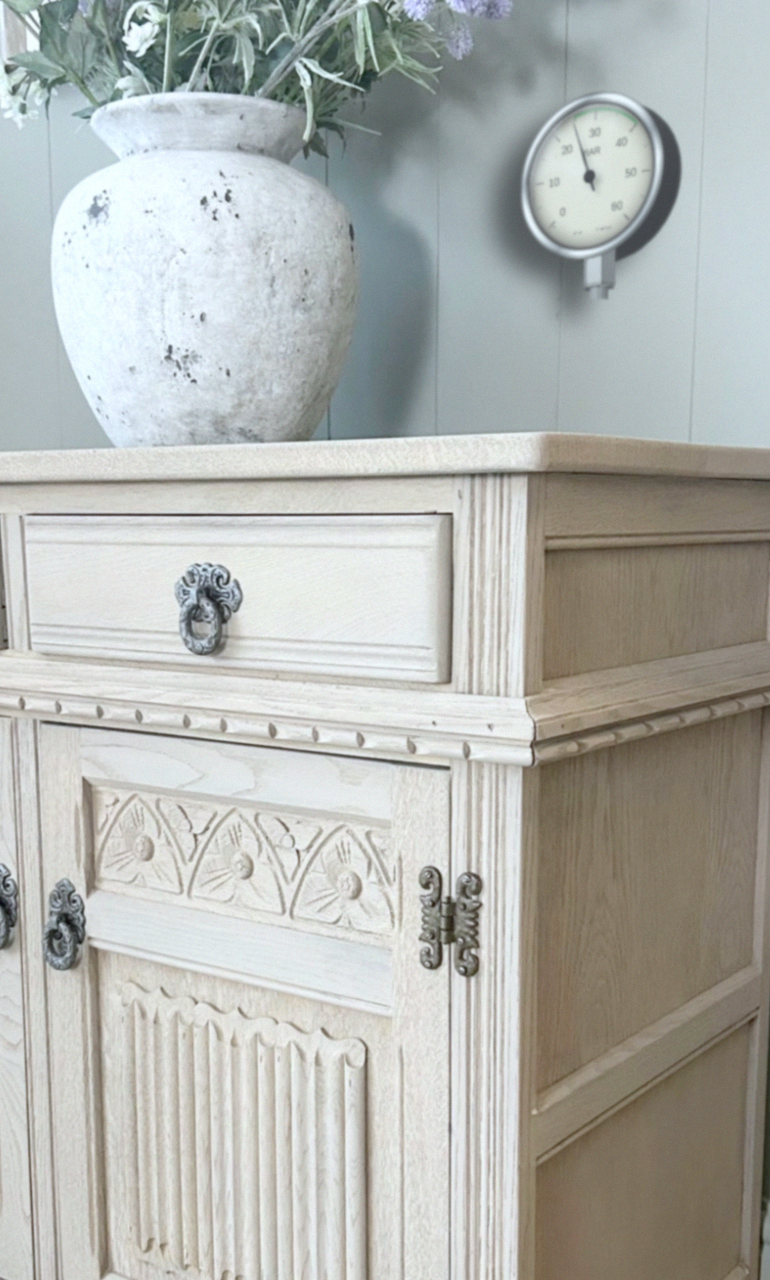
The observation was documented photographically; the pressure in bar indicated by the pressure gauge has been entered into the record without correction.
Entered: 25 bar
